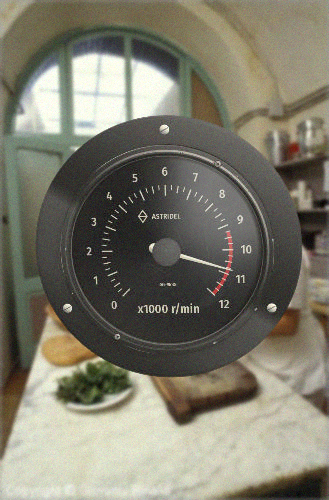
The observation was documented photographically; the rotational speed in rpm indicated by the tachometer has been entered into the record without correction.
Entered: 10750 rpm
